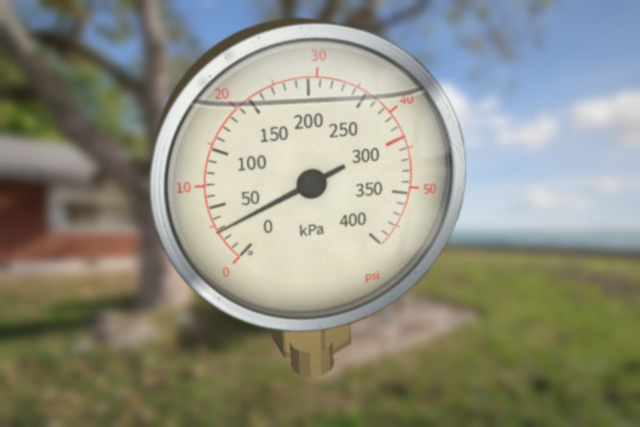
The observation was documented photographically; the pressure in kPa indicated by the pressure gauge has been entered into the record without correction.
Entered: 30 kPa
